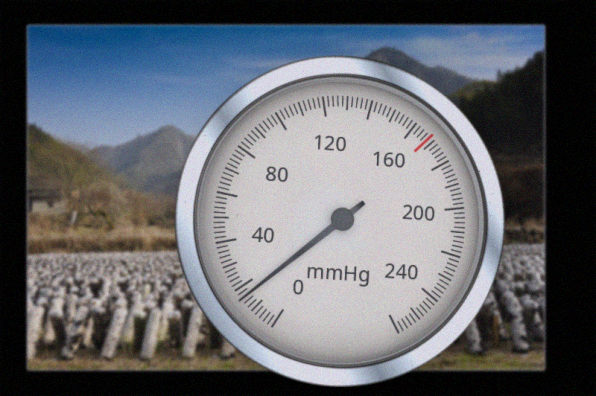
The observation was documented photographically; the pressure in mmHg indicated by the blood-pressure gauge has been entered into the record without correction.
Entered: 16 mmHg
